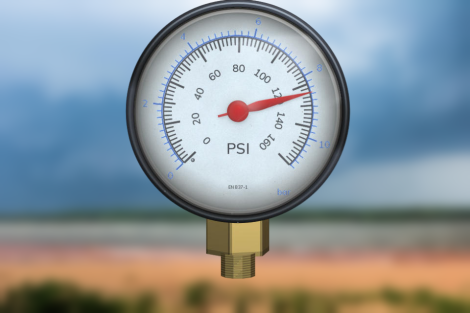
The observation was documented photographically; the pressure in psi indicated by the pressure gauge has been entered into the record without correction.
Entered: 124 psi
